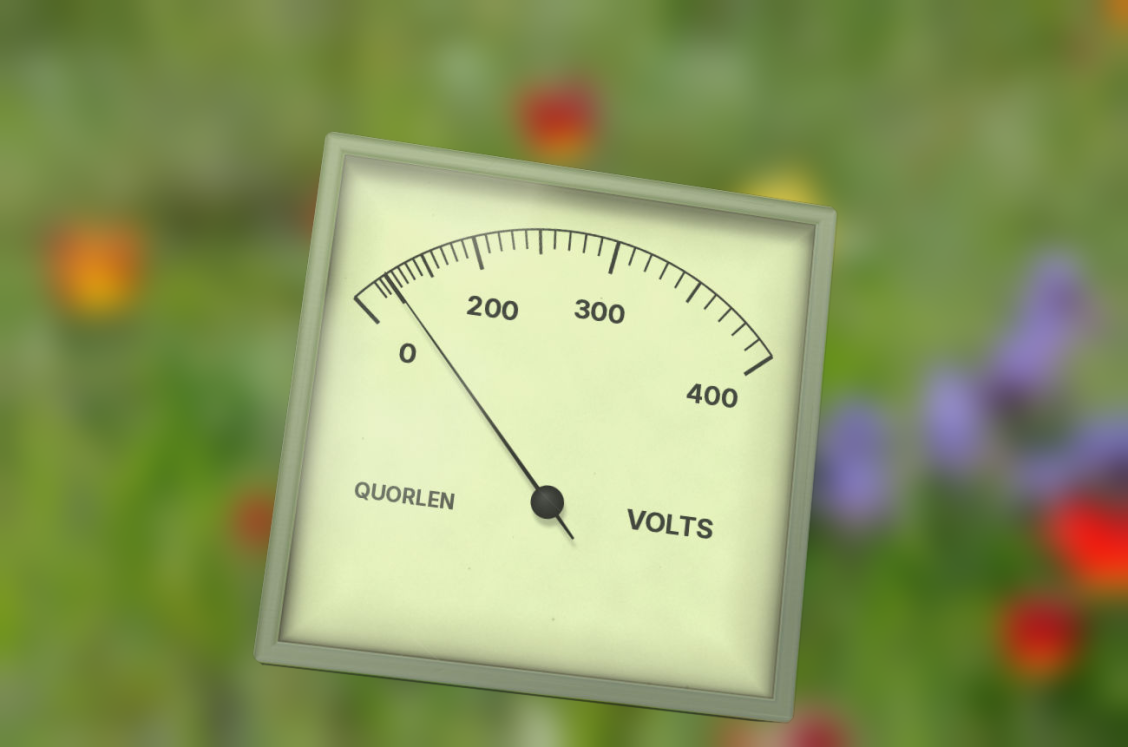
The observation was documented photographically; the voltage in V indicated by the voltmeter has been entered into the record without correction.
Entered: 100 V
